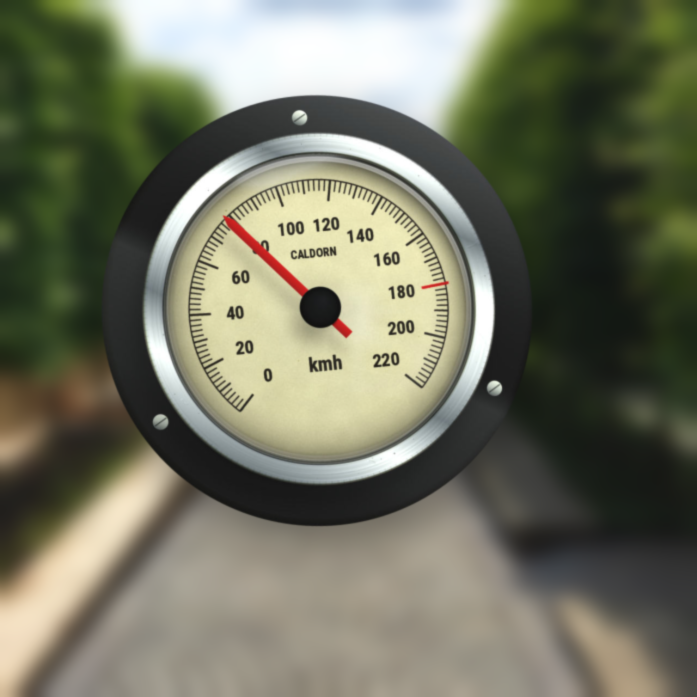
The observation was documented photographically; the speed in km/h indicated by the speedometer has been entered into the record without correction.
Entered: 78 km/h
